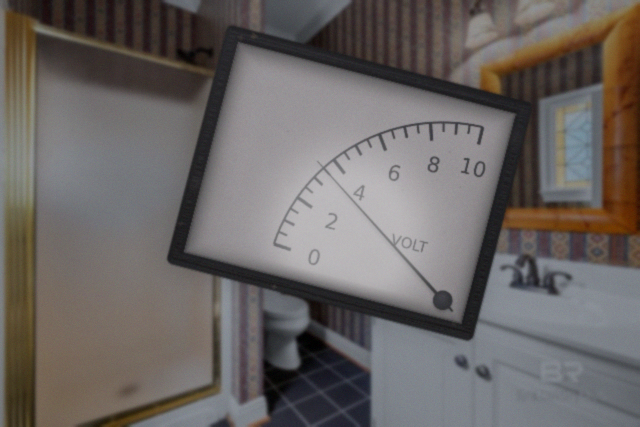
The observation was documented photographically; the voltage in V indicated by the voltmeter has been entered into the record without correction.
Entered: 3.5 V
